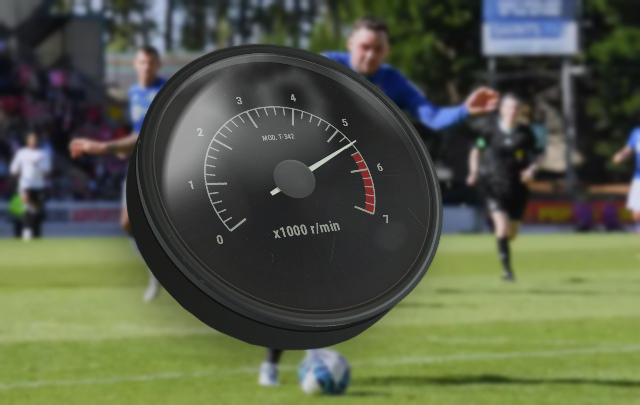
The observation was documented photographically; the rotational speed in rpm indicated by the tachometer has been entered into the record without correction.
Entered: 5400 rpm
